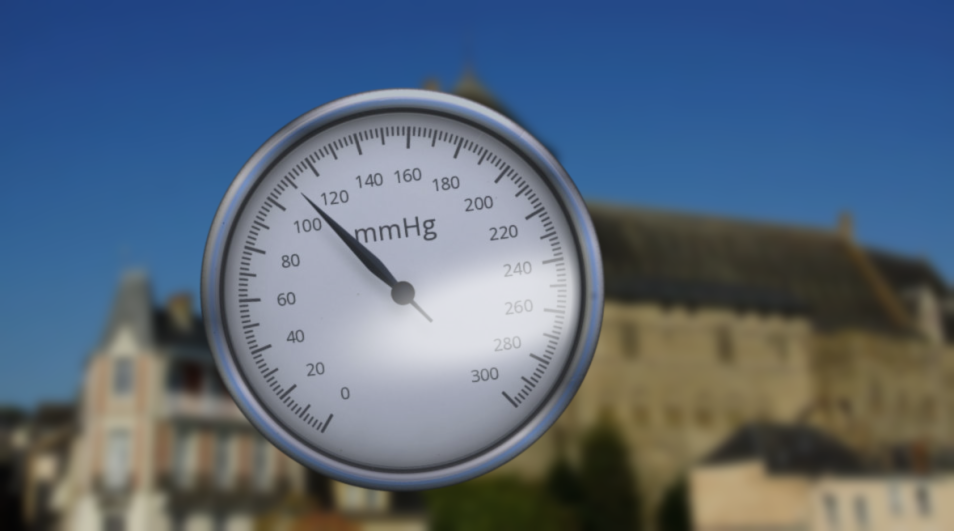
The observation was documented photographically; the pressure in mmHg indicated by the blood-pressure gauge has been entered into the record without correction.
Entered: 110 mmHg
